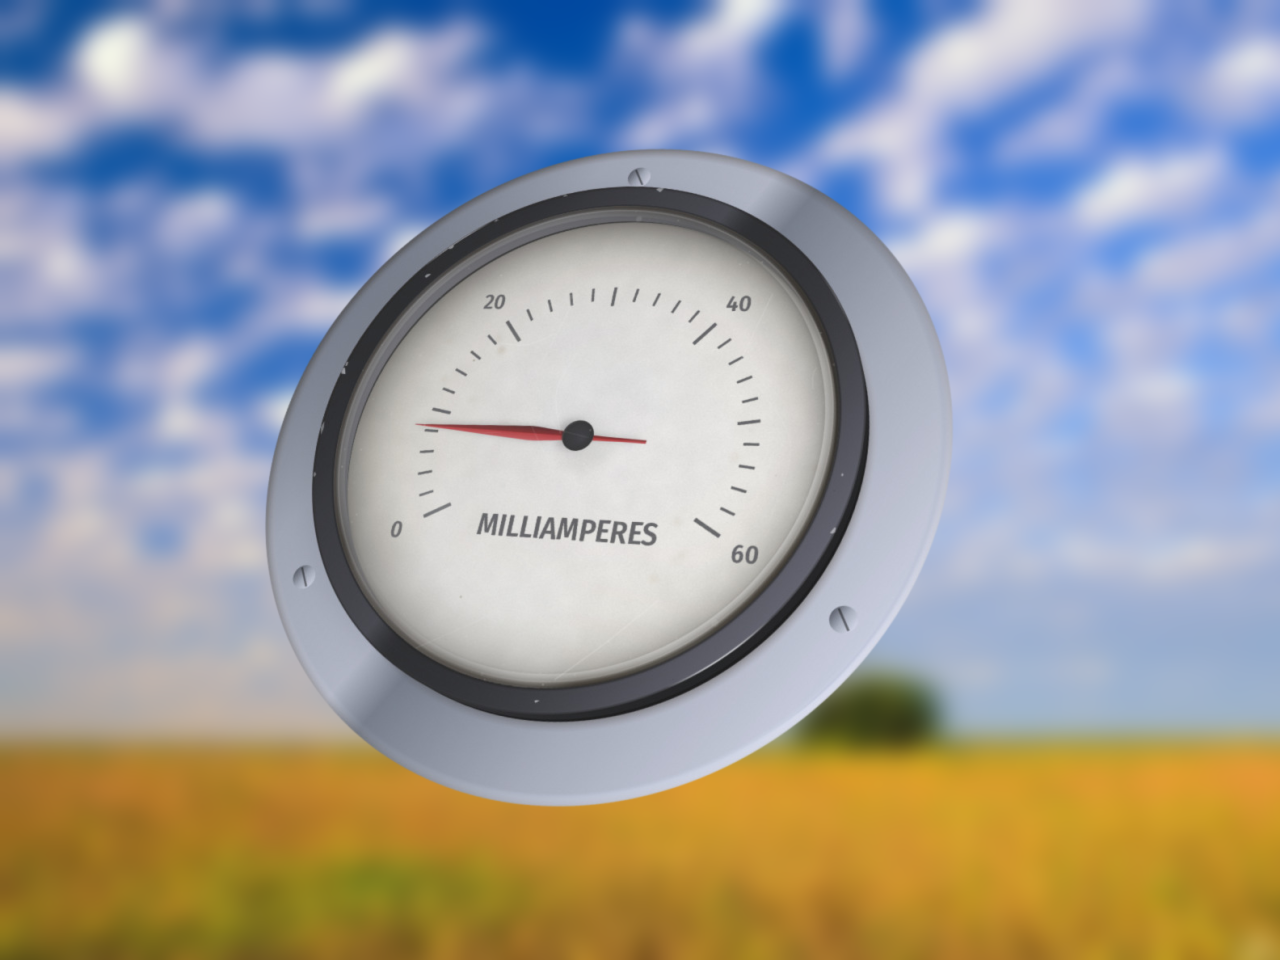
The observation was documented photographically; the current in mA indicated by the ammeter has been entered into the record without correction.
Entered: 8 mA
